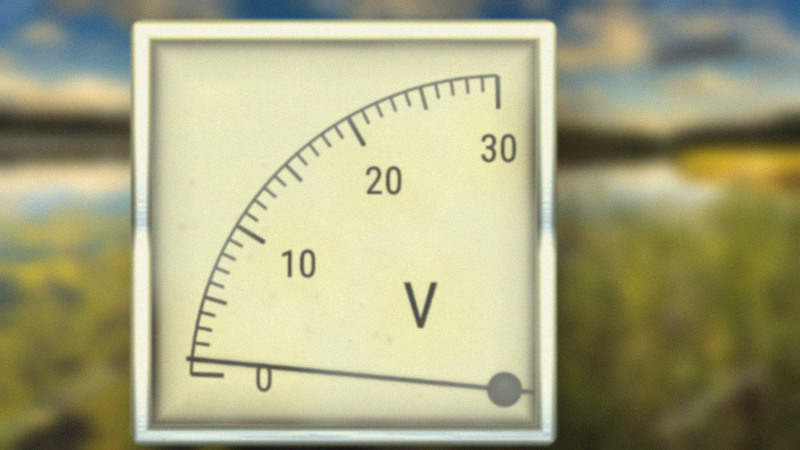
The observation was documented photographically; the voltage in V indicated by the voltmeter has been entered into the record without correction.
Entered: 1 V
